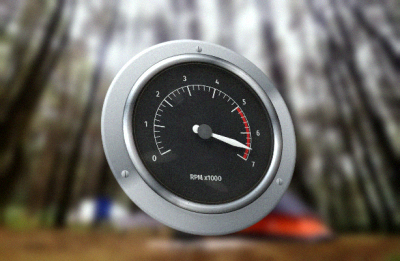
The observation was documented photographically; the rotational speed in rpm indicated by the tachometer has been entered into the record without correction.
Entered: 6600 rpm
